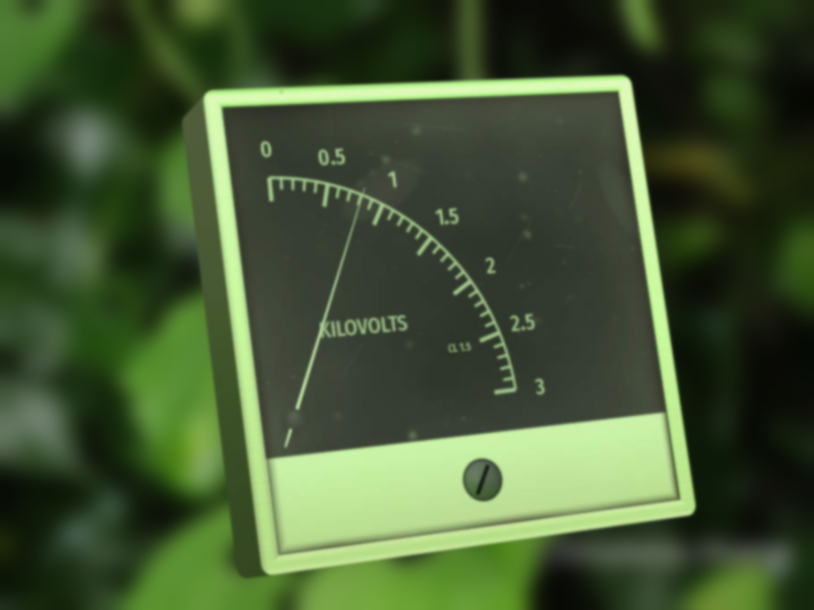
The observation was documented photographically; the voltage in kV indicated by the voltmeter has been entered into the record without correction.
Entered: 0.8 kV
